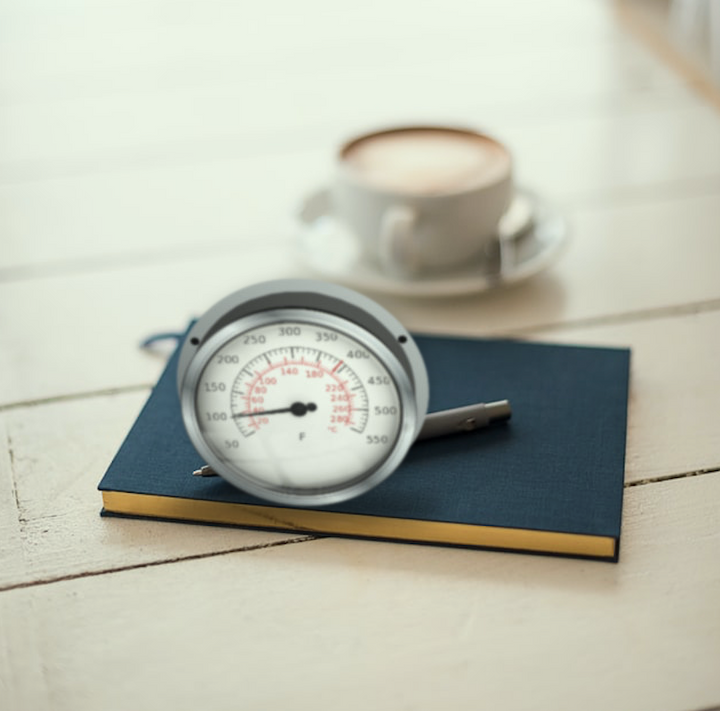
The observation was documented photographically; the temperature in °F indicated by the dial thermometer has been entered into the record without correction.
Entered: 100 °F
